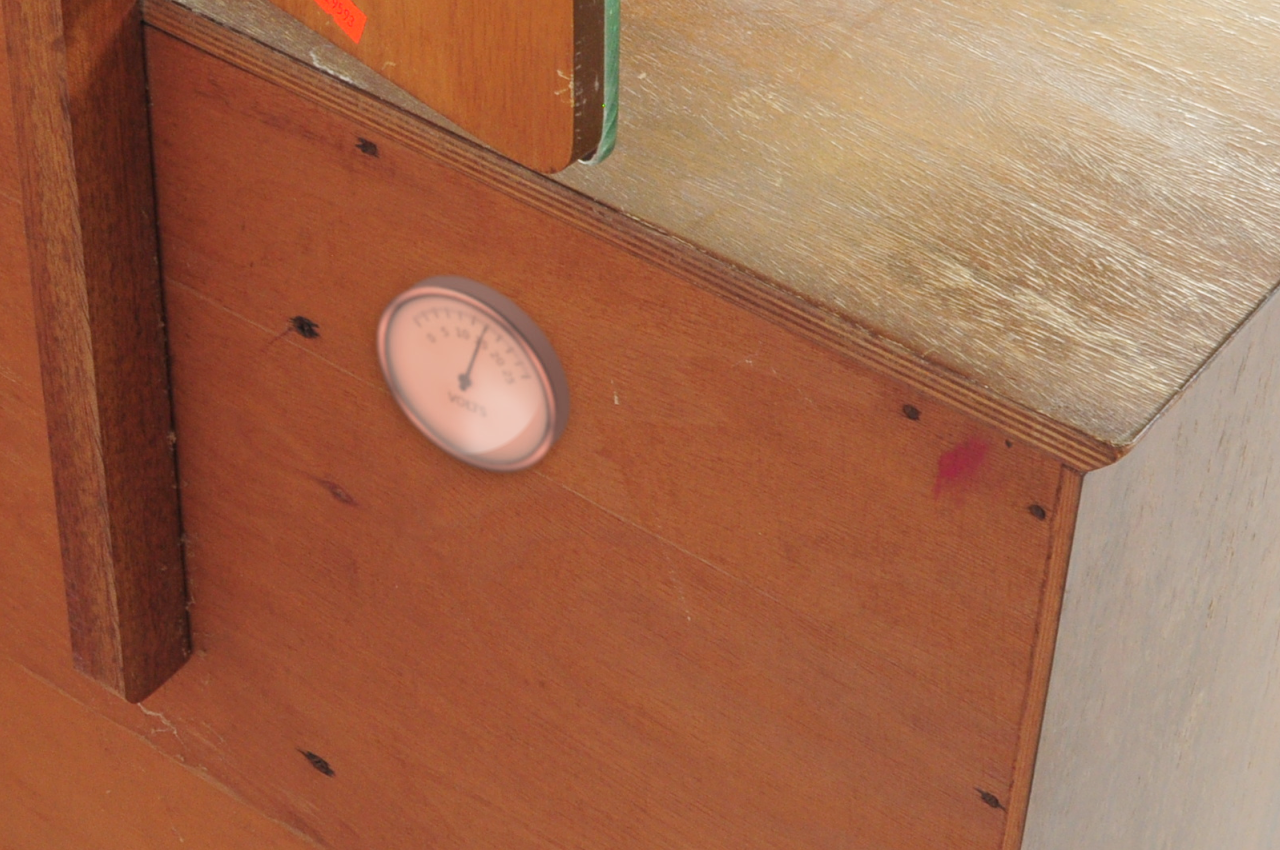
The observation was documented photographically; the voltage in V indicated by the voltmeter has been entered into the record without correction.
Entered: 15 V
